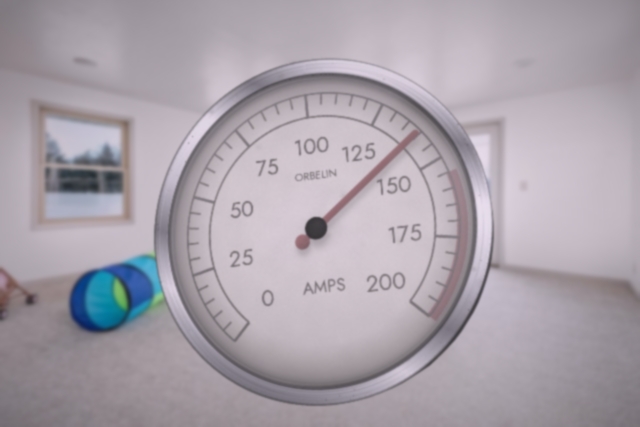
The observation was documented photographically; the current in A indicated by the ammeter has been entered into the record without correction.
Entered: 140 A
